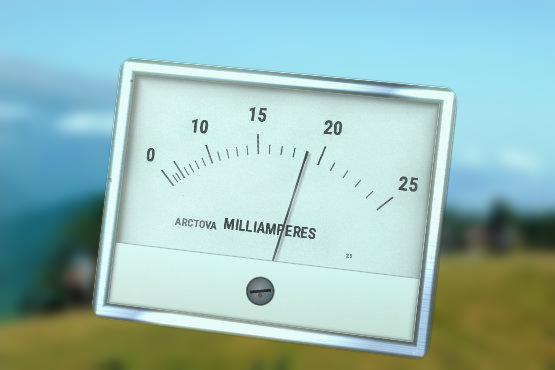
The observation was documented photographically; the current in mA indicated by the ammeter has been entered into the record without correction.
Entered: 19 mA
